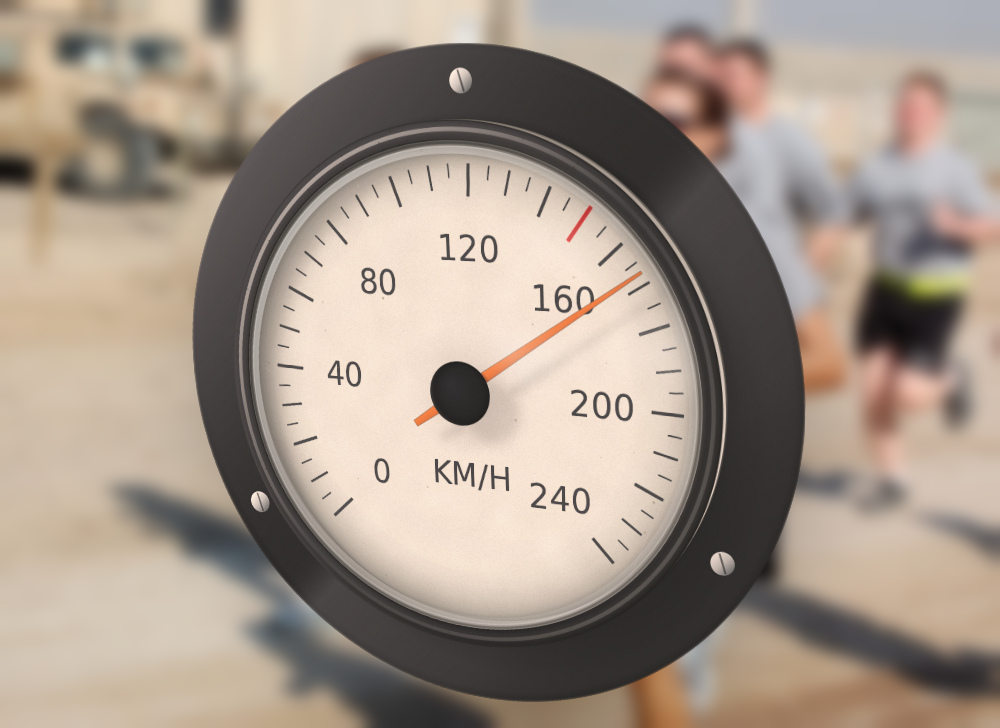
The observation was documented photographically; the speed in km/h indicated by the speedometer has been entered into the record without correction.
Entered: 167.5 km/h
